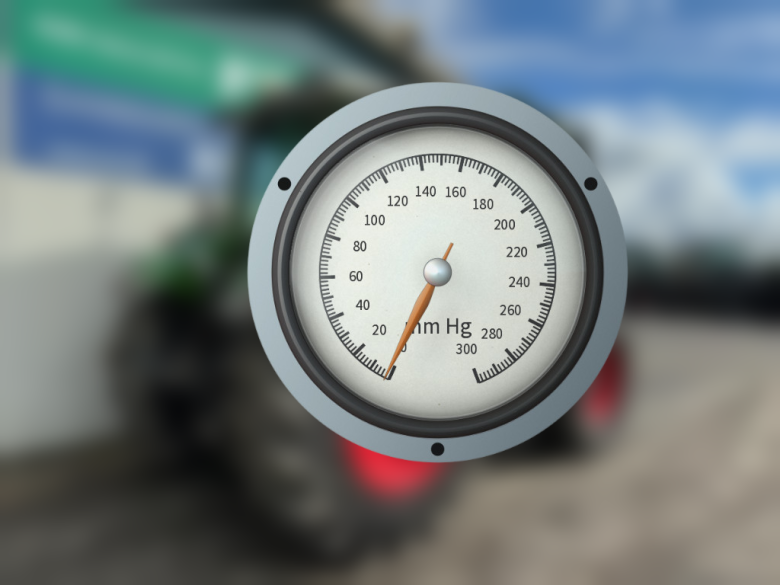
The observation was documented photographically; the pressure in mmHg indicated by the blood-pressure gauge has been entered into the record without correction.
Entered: 2 mmHg
